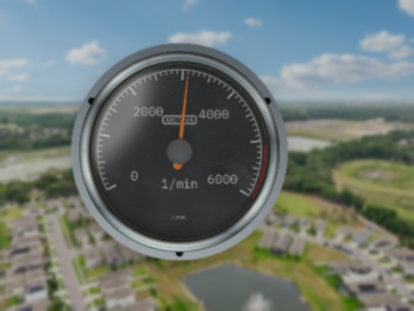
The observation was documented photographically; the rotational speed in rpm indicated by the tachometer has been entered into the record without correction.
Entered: 3100 rpm
